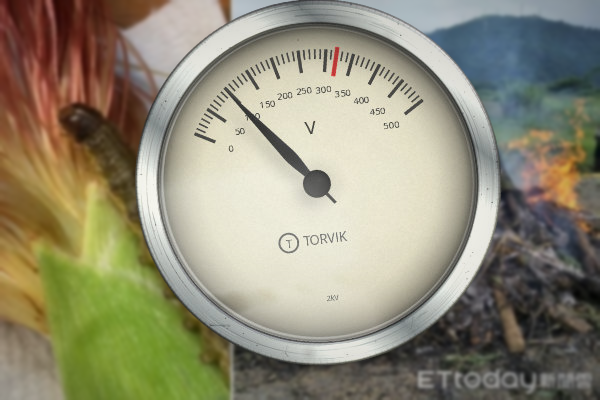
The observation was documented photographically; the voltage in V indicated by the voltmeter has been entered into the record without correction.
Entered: 100 V
